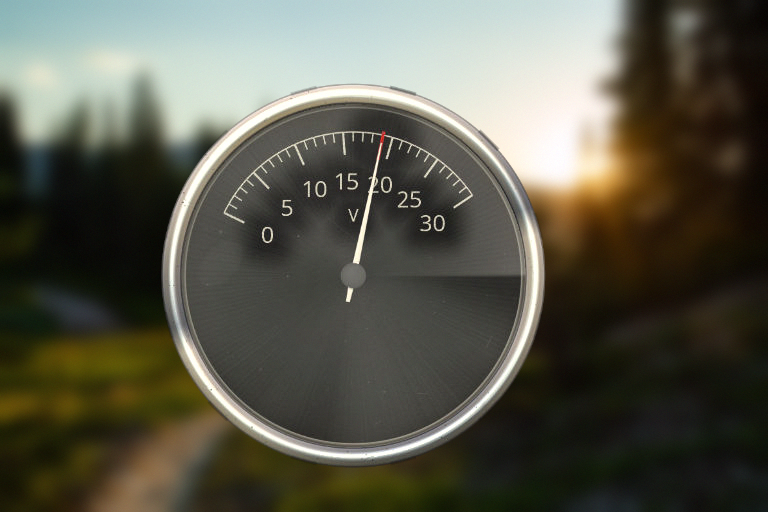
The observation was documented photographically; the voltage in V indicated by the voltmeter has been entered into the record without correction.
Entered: 19 V
